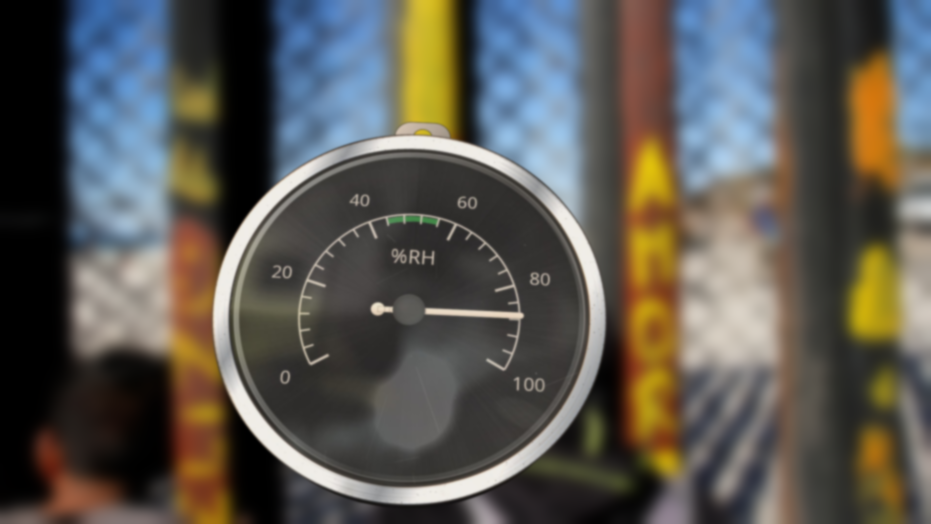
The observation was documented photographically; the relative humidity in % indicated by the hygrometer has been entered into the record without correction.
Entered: 88 %
